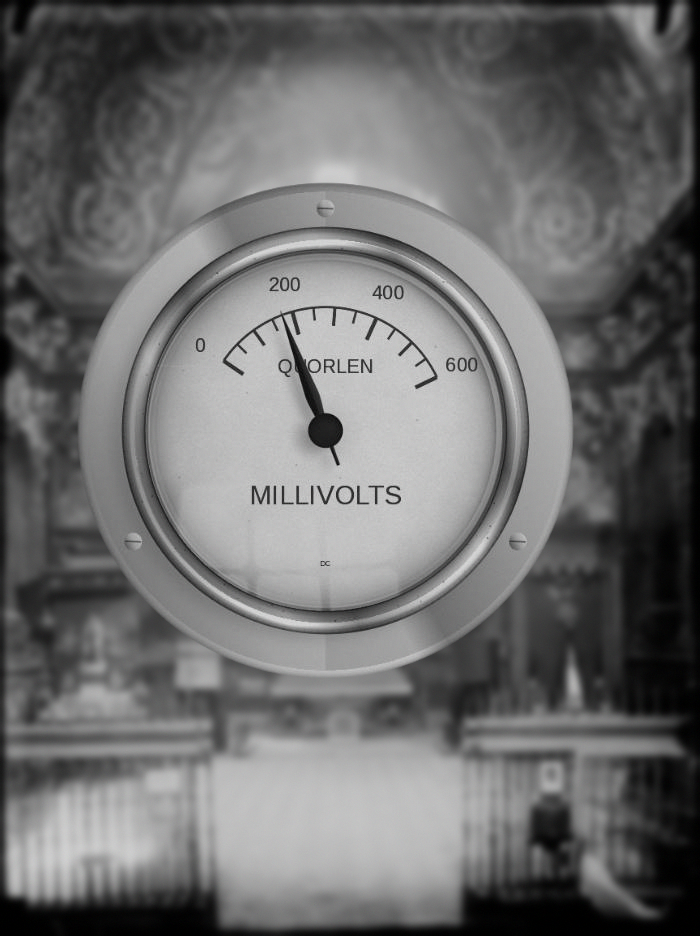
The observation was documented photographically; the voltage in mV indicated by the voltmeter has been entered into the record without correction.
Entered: 175 mV
